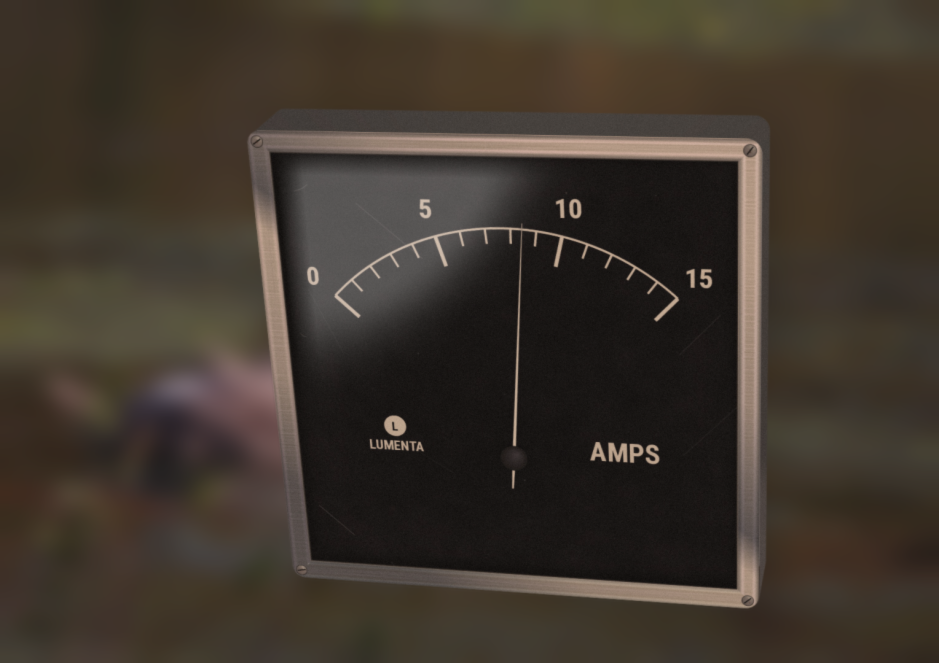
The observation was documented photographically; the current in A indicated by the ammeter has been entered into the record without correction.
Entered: 8.5 A
